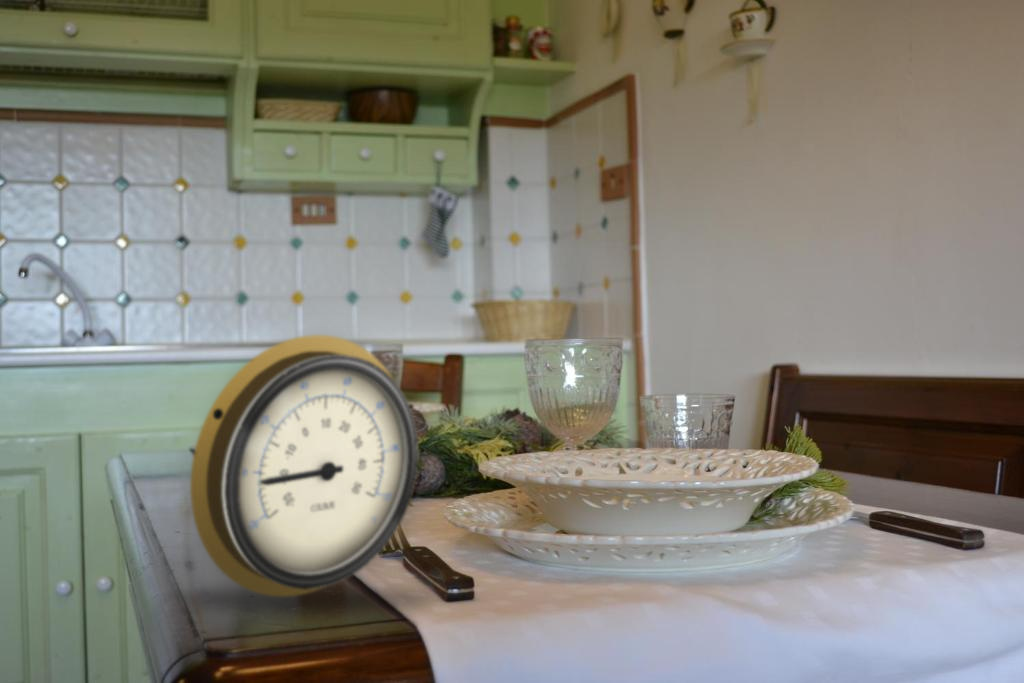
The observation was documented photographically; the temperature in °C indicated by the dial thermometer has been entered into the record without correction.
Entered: -20 °C
